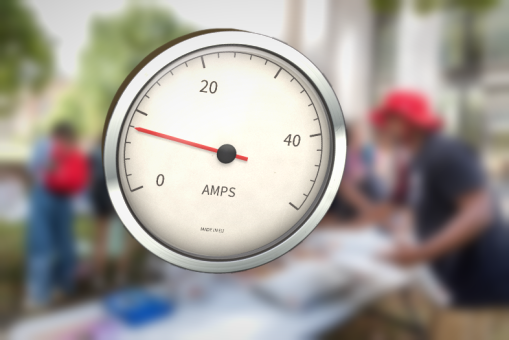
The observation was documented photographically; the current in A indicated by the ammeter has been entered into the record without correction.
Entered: 8 A
